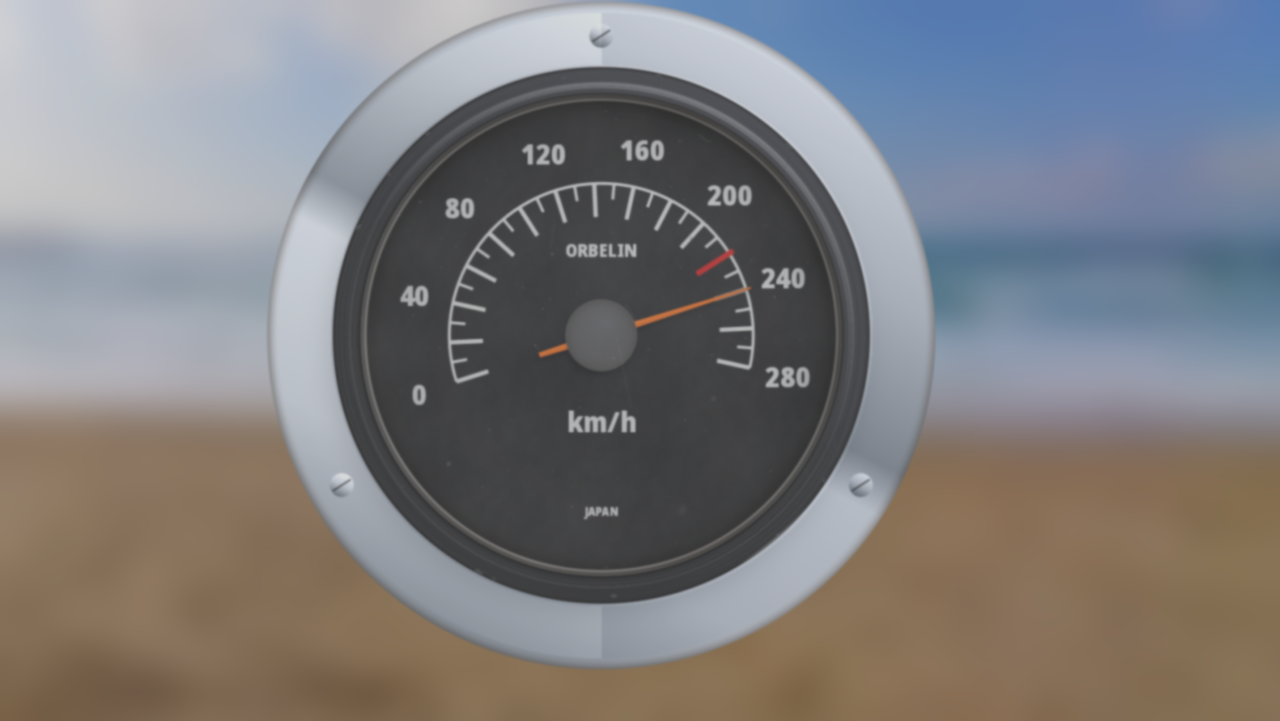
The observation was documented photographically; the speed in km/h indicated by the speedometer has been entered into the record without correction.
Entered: 240 km/h
